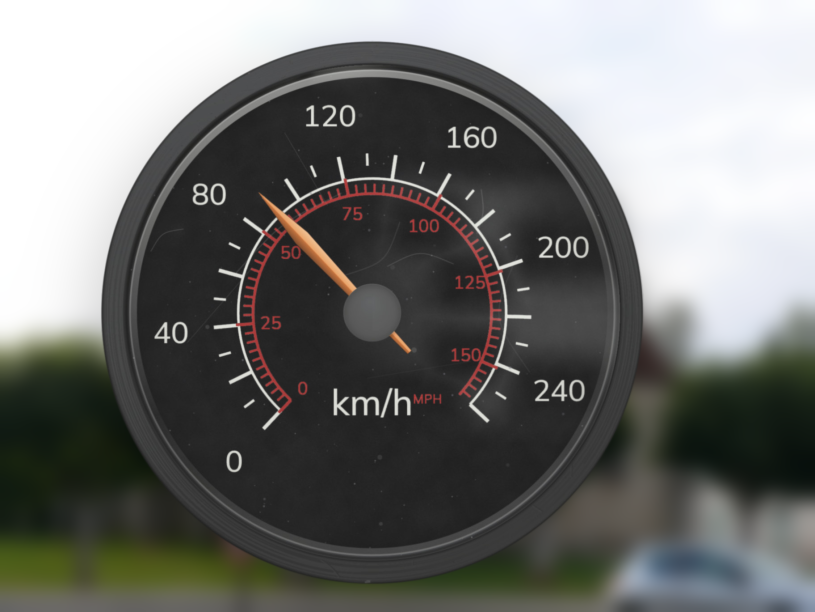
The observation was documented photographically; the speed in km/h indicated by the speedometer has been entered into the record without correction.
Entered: 90 km/h
